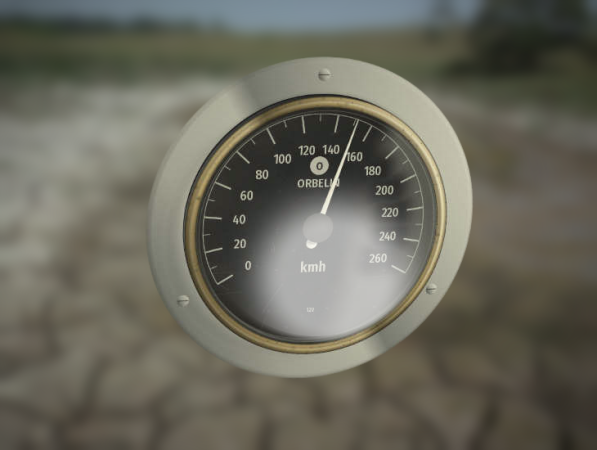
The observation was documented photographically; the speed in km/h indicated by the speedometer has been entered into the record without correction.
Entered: 150 km/h
